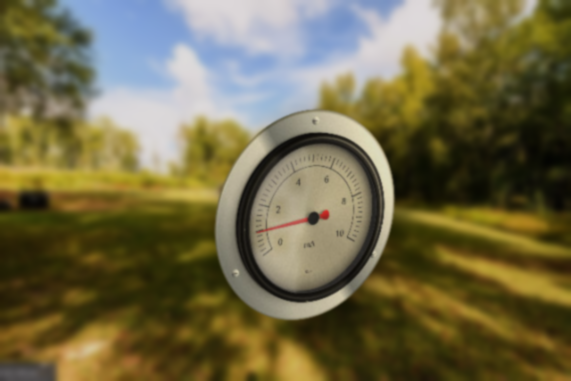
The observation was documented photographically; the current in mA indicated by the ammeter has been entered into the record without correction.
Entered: 1 mA
